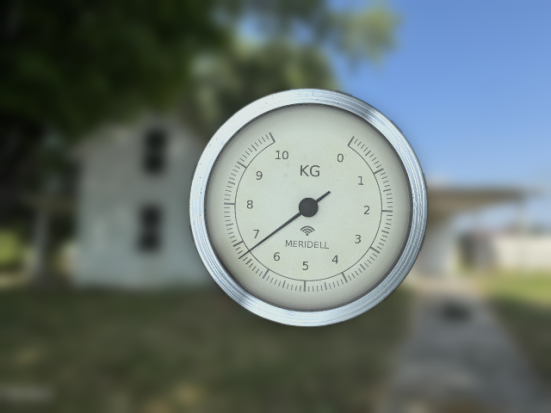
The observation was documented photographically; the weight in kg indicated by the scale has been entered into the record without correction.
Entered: 6.7 kg
